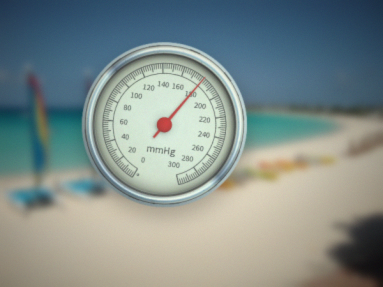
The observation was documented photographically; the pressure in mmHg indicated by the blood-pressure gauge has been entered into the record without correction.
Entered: 180 mmHg
